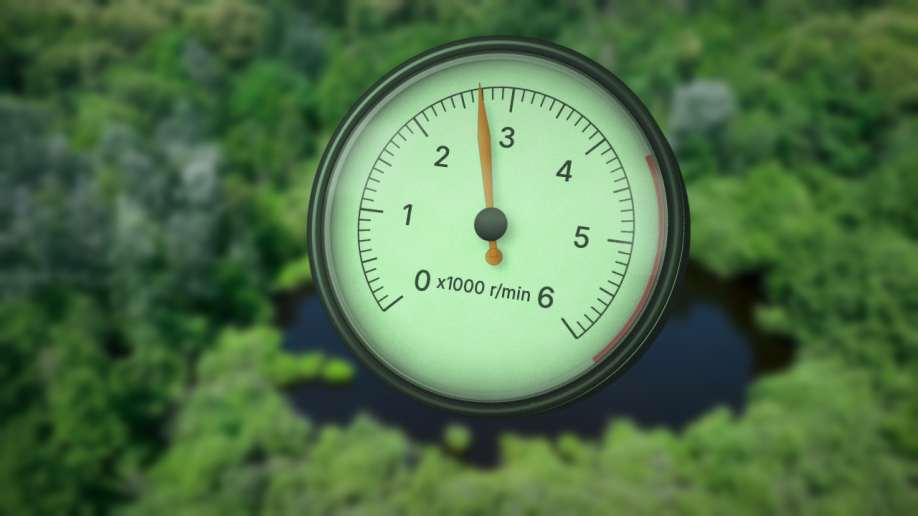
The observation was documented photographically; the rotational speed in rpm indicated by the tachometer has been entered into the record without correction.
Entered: 2700 rpm
